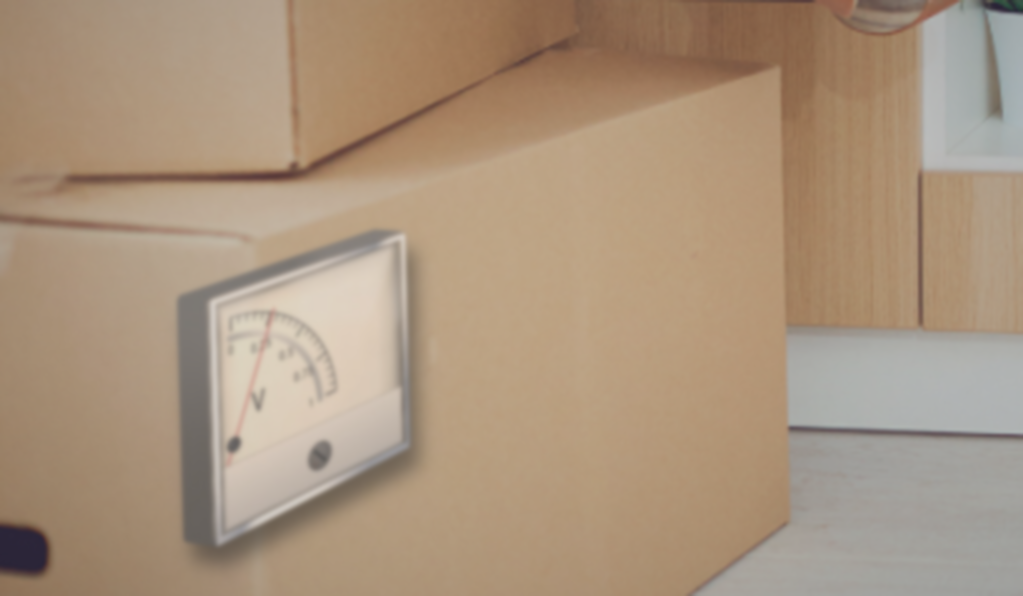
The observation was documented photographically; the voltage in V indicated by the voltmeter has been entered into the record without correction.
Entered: 0.25 V
